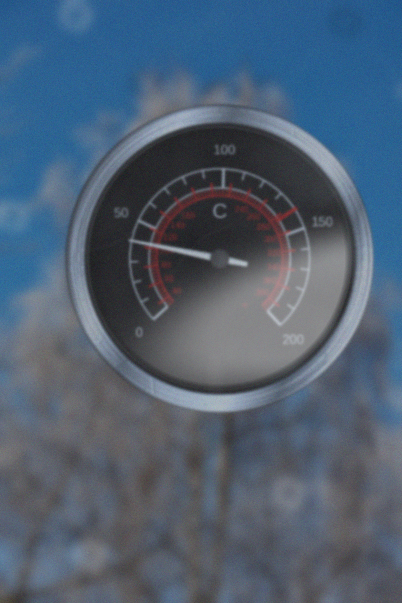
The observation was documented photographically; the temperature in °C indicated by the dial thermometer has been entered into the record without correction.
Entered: 40 °C
